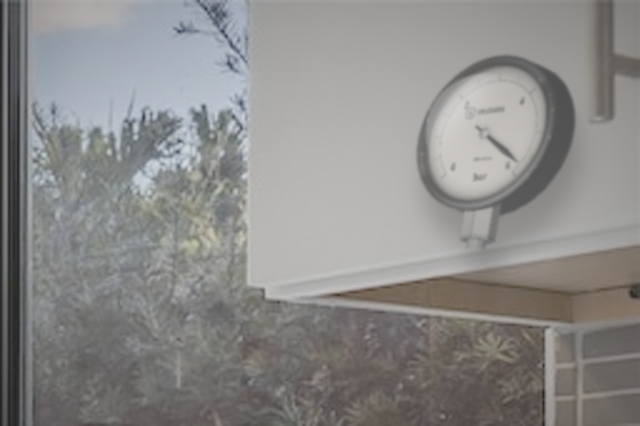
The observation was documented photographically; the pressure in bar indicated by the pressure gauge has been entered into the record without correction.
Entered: 5.75 bar
